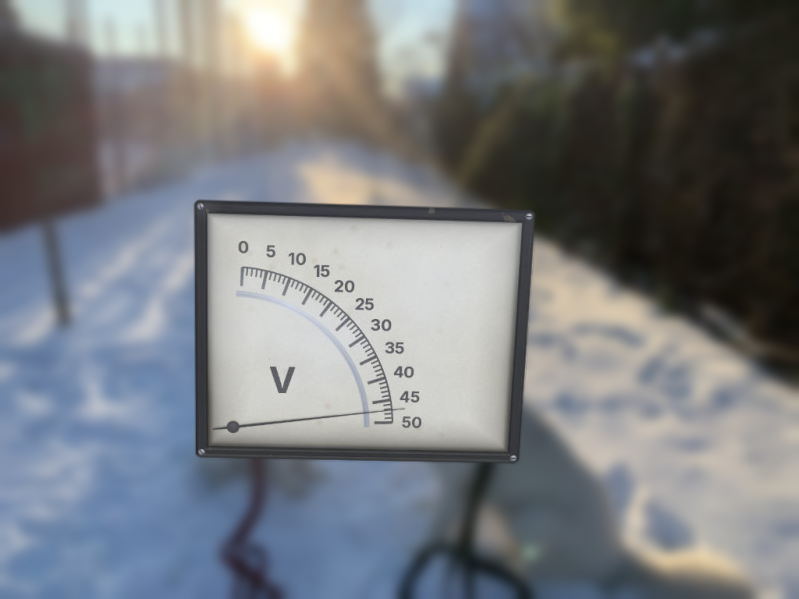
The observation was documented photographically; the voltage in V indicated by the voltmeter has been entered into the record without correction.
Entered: 47 V
